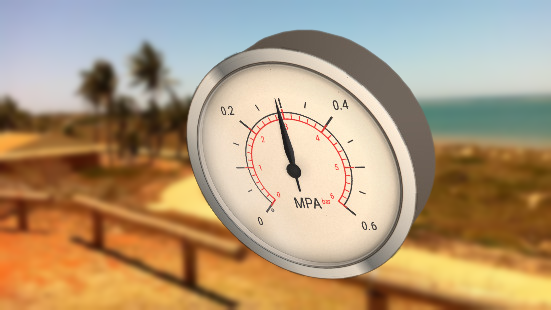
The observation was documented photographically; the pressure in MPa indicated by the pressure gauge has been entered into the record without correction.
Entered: 0.3 MPa
